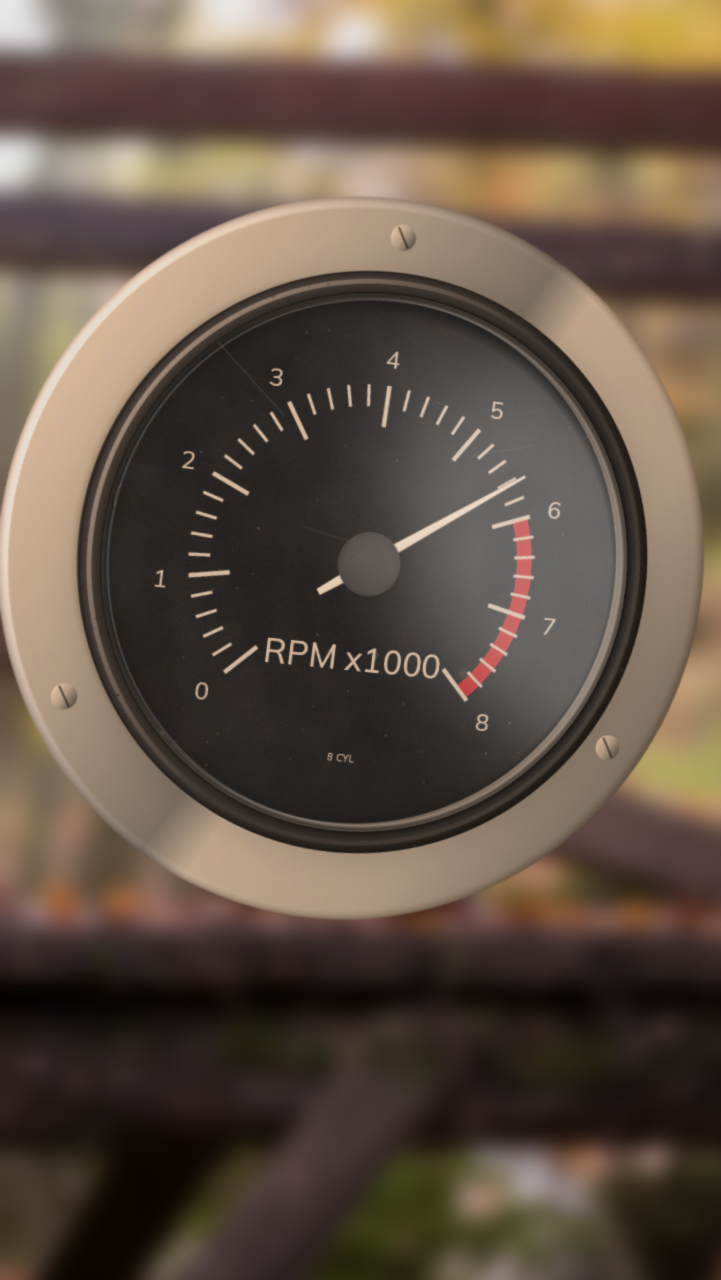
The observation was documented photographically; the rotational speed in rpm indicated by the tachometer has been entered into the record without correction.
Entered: 5600 rpm
